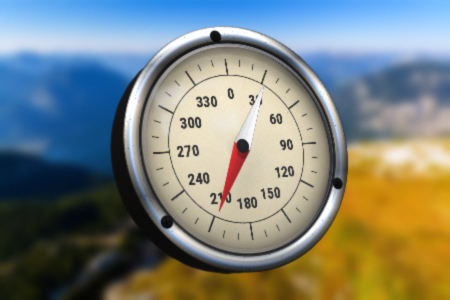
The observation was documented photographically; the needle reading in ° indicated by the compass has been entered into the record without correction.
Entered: 210 °
